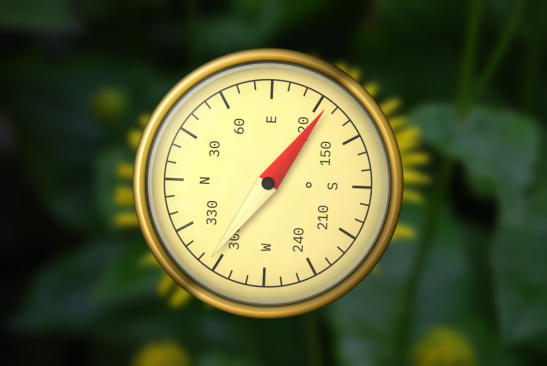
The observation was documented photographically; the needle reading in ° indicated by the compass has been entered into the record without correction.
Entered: 125 °
